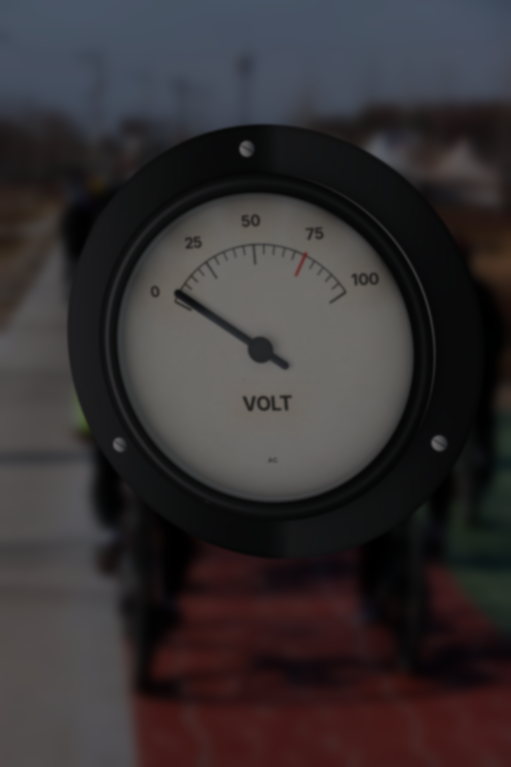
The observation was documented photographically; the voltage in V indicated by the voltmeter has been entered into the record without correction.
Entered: 5 V
